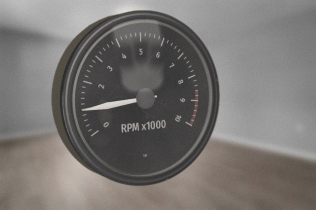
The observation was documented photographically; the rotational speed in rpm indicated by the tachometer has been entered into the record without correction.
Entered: 1000 rpm
